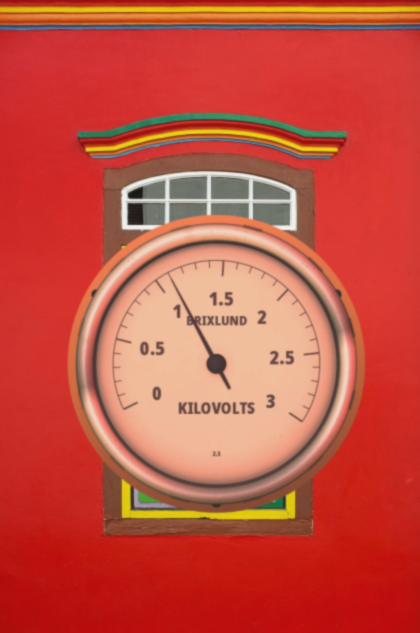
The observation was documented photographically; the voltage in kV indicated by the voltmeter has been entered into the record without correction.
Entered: 1.1 kV
